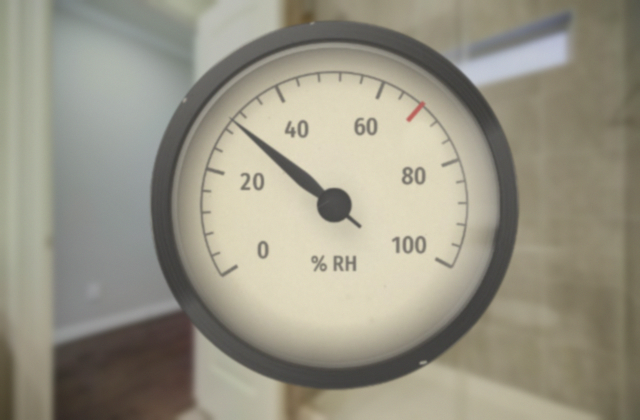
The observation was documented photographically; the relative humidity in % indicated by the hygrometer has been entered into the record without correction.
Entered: 30 %
